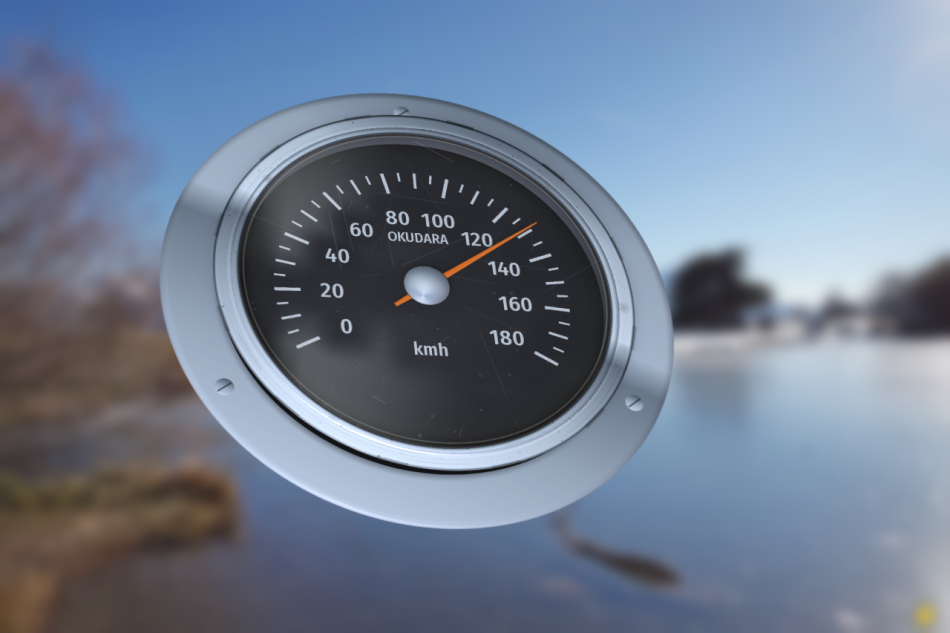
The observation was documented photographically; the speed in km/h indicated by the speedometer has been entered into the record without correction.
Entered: 130 km/h
